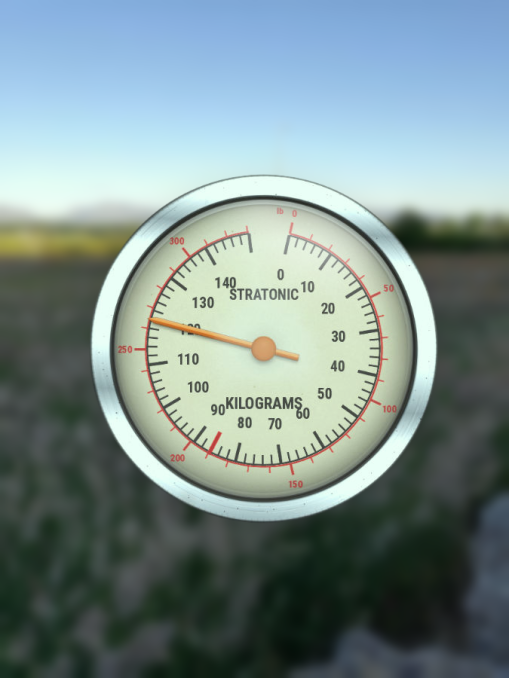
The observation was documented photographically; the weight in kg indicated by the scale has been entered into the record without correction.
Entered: 120 kg
